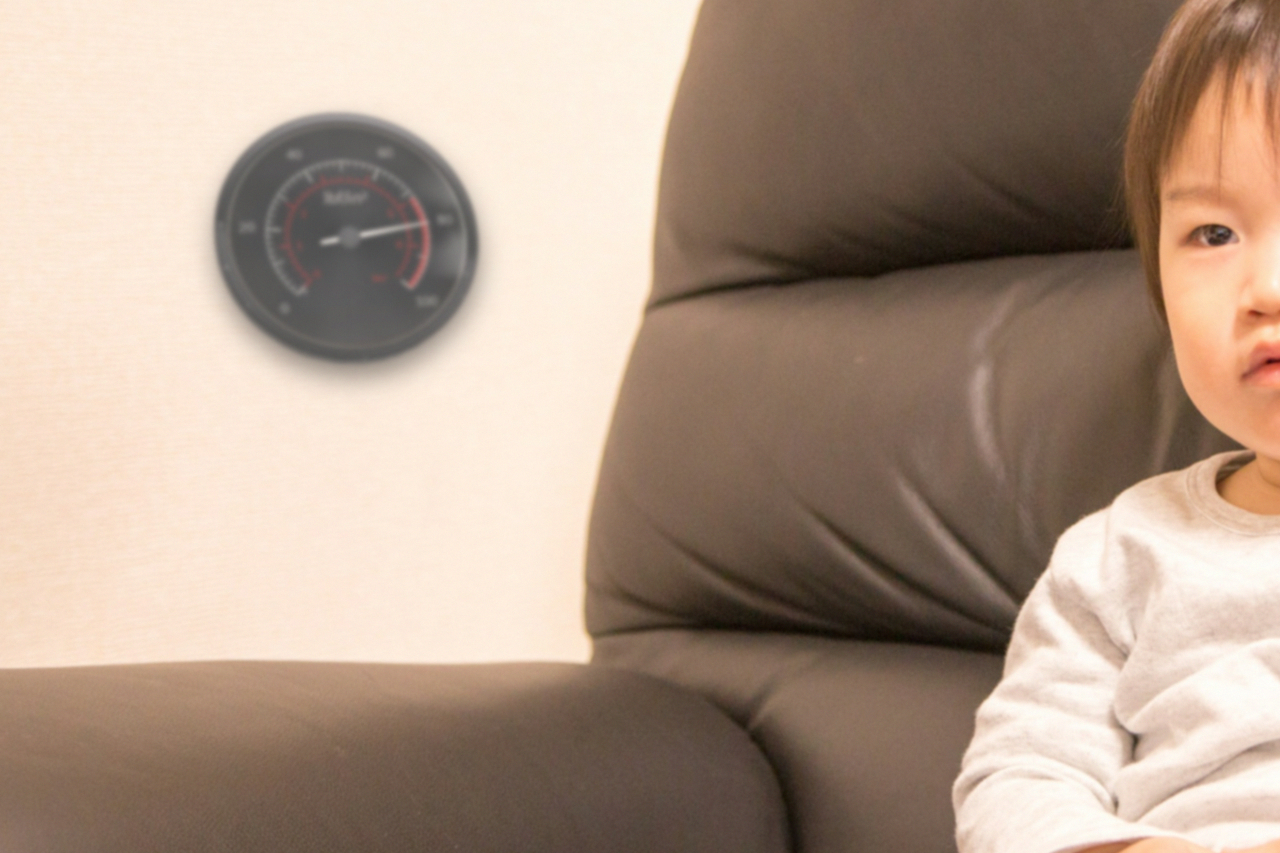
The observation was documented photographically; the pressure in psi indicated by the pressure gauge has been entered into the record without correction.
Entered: 80 psi
